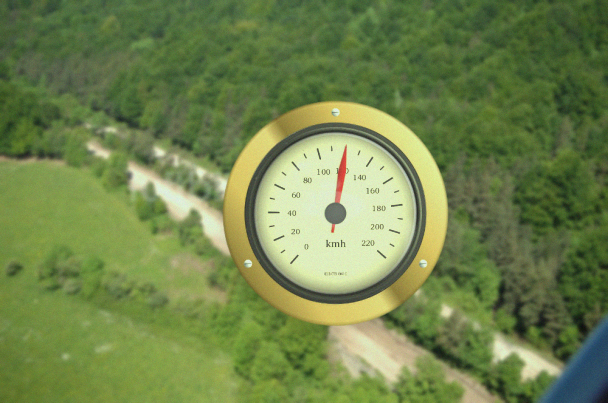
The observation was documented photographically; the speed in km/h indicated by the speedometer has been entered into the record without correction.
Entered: 120 km/h
